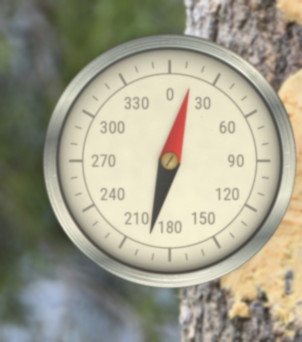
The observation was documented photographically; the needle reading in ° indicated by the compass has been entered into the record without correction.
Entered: 15 °
